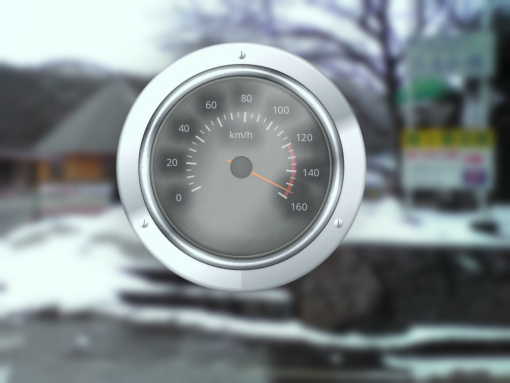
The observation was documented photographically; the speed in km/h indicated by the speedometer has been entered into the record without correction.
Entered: 155 km/h
